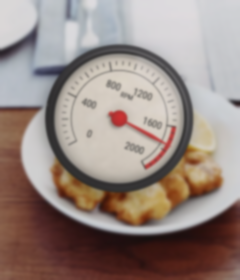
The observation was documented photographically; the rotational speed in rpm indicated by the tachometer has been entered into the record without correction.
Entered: 1750 rpm
